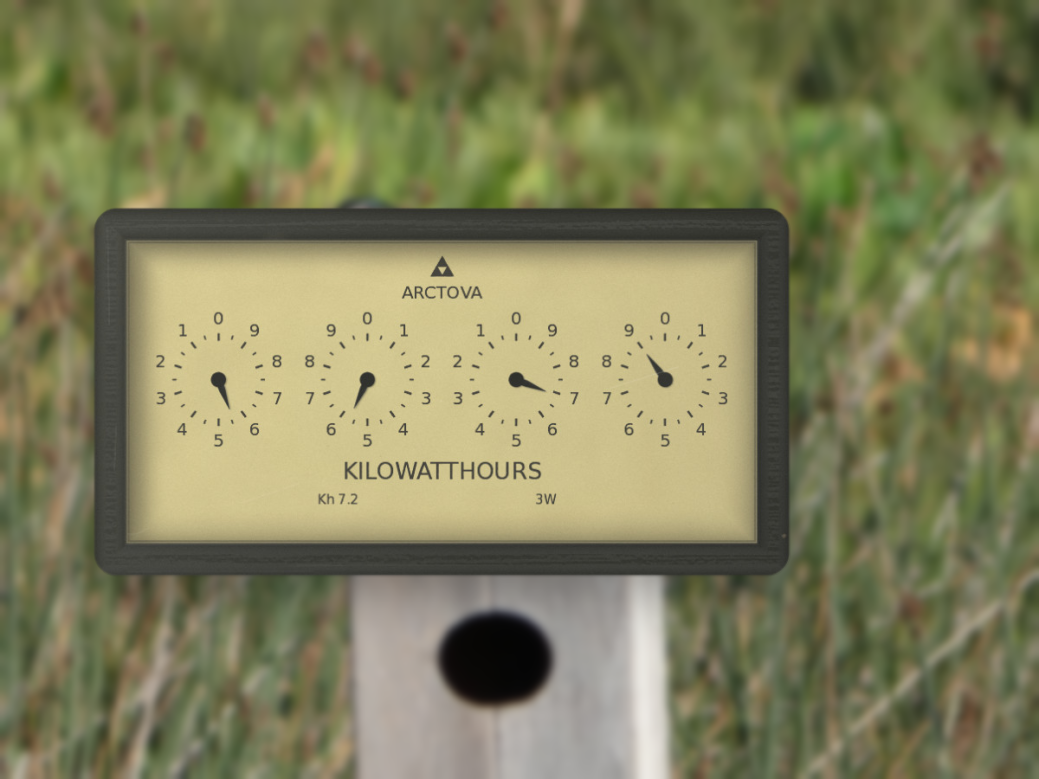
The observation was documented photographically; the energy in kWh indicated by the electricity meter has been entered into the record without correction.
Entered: 5569 kWh
